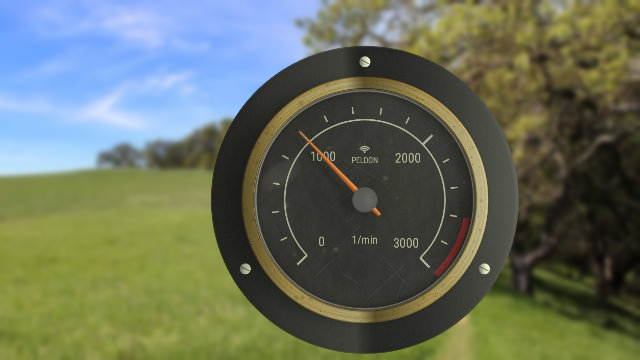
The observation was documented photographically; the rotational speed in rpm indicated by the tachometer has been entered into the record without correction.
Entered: 1000 rpm
